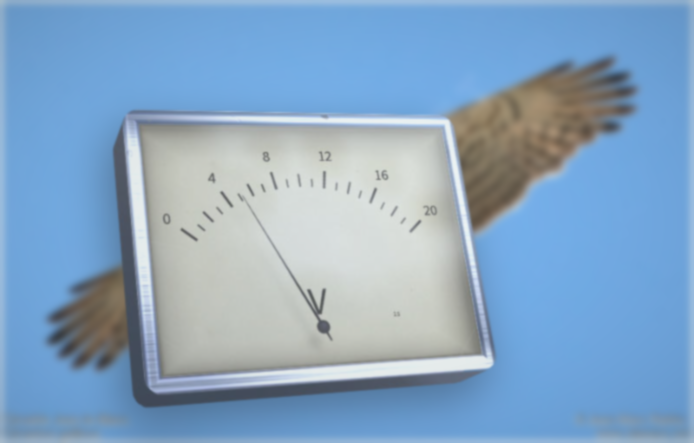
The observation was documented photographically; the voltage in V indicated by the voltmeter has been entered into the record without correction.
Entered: 5 V
